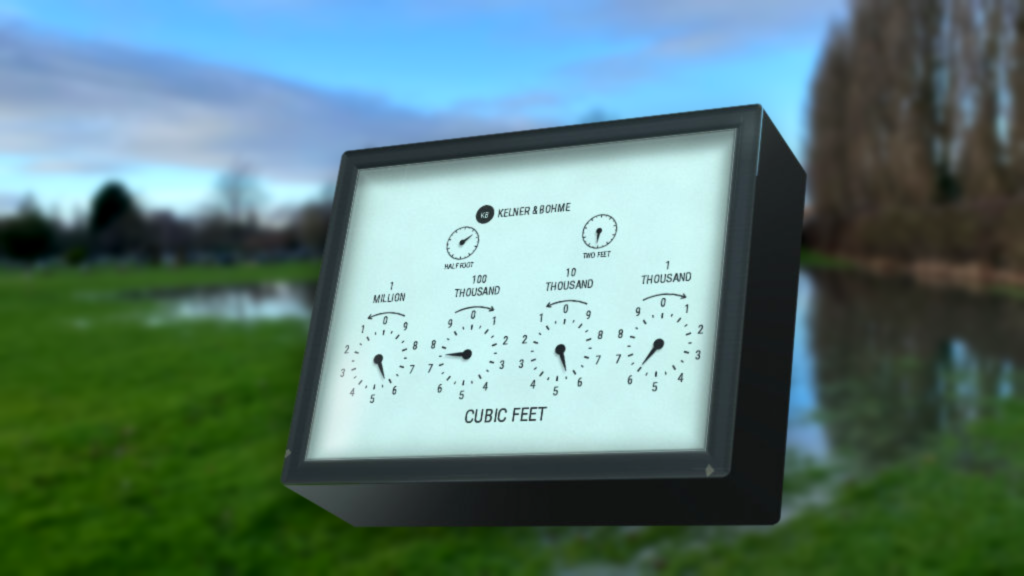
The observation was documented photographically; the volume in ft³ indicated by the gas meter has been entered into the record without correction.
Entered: 575600 ft³
